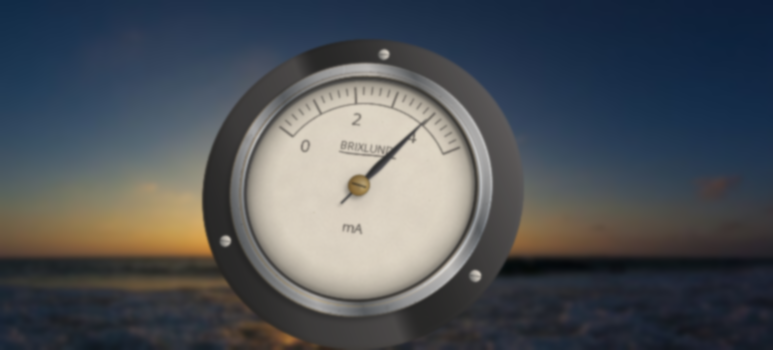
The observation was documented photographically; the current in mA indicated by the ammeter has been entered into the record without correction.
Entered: 4 mA
